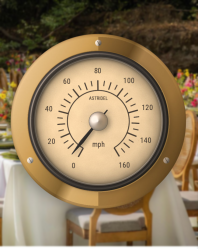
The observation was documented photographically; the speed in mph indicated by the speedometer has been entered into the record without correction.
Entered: 5 mph
